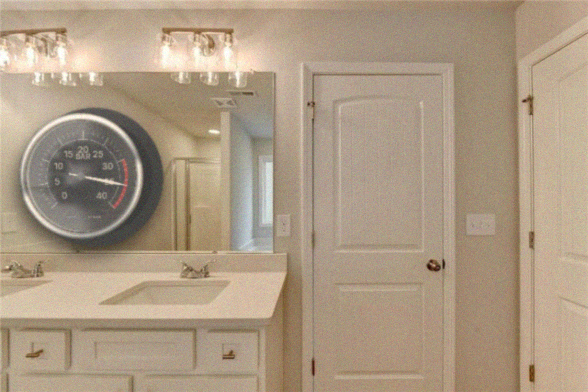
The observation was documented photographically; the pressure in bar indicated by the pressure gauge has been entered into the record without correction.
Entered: 35 bar
